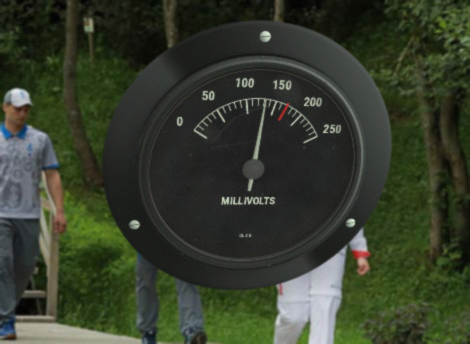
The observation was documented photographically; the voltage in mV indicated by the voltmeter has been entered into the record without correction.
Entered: 130 mV
